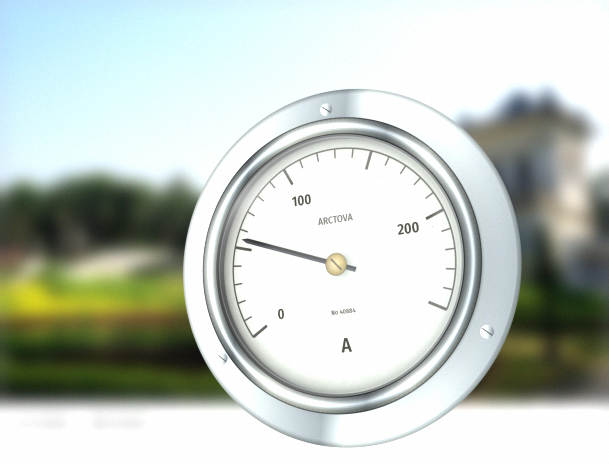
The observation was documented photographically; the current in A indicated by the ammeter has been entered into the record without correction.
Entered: 55 A
